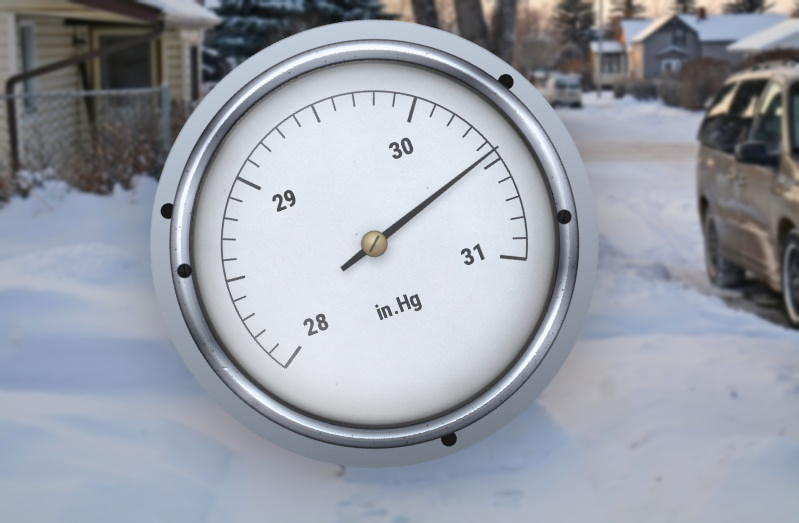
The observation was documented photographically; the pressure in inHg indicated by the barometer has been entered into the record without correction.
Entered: 30.45 inHg
